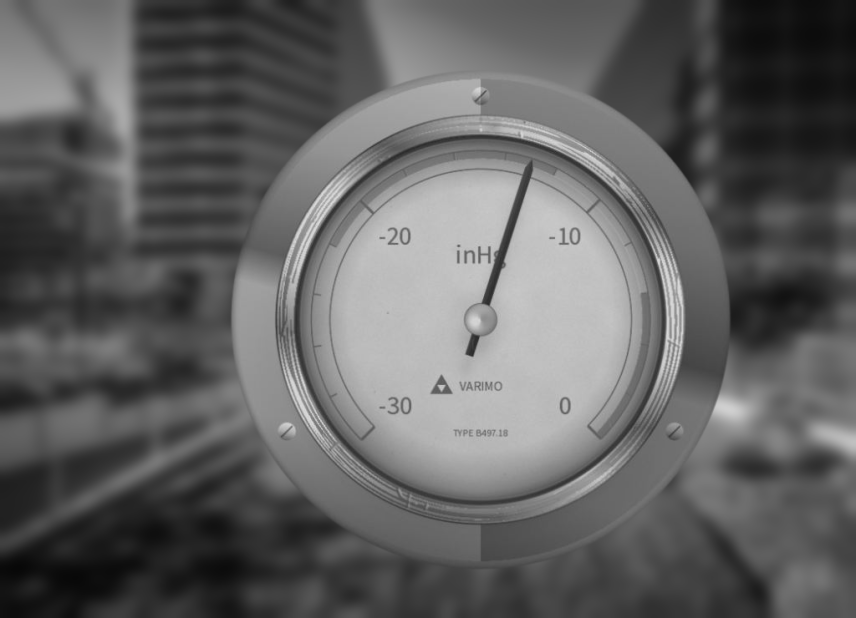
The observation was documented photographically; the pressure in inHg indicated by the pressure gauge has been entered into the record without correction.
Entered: -13 inHg
